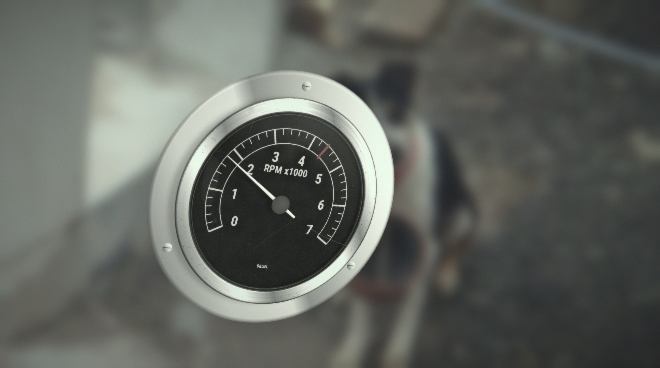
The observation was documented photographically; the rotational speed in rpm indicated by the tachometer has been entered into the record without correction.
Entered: 1800 rpm
